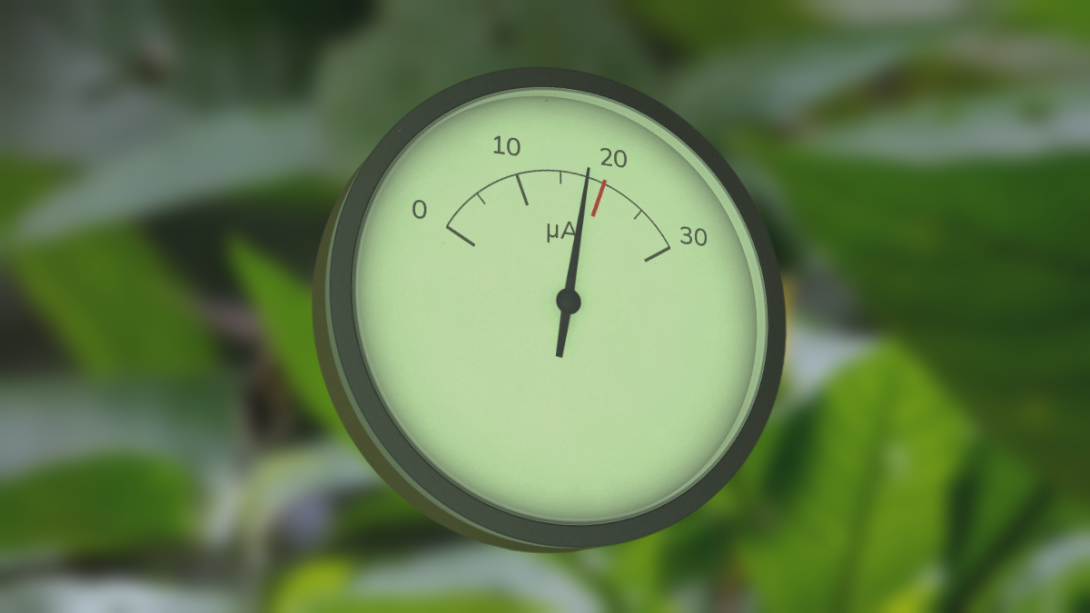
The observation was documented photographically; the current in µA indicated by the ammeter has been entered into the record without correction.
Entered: 17.5 µA
